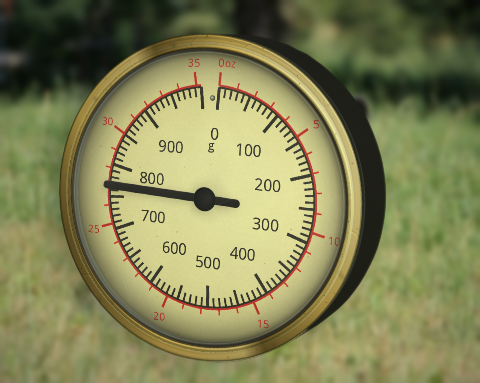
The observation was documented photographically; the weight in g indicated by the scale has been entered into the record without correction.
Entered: 770 g
